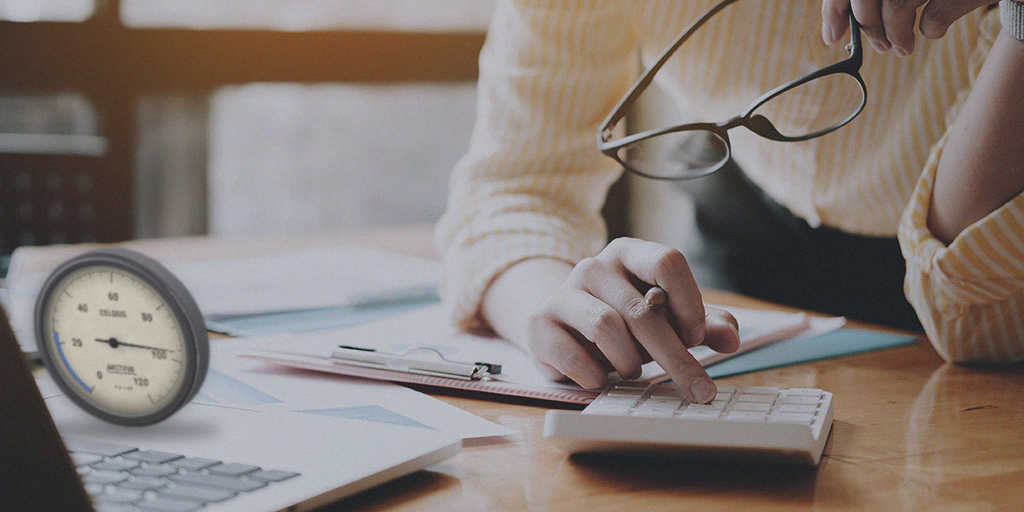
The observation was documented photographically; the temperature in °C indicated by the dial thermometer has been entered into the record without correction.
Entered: 96 °C
